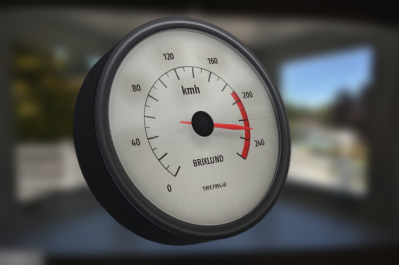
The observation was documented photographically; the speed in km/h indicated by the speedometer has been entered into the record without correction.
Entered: 230 km/h
